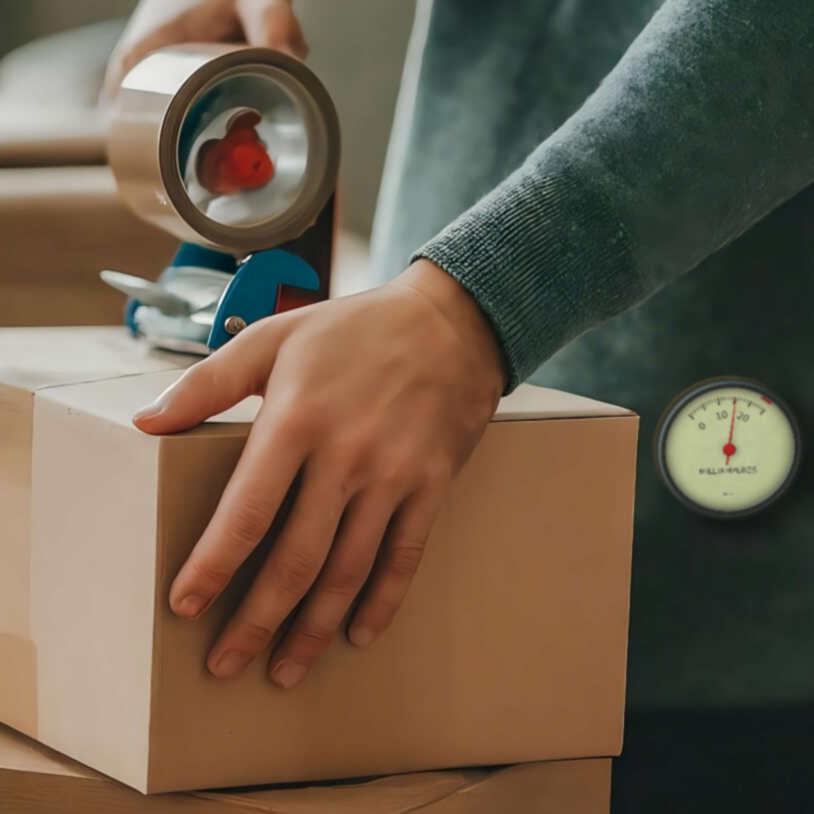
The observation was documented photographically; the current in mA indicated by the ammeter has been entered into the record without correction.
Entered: 15 mA
